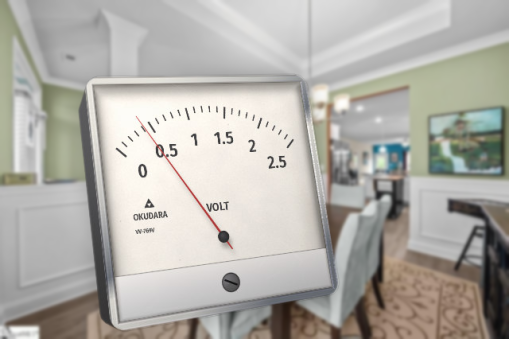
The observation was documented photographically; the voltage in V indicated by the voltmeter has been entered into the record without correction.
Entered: 0.4 V
